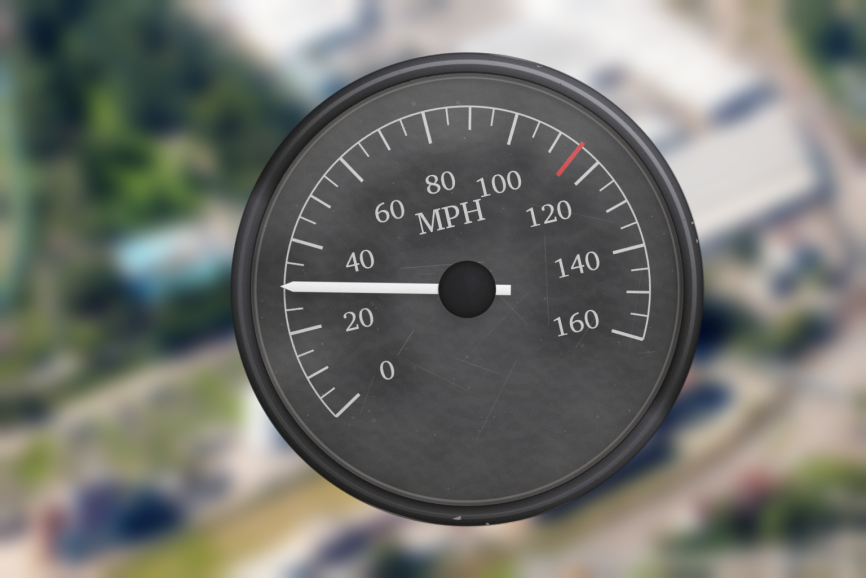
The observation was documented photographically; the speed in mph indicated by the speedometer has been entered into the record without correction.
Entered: 30 mph
